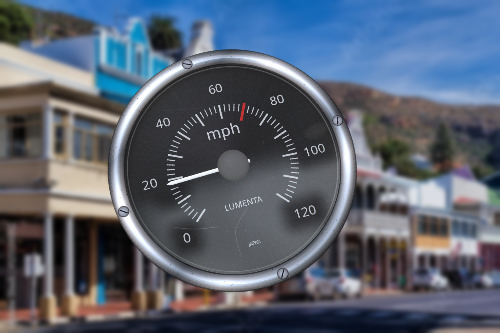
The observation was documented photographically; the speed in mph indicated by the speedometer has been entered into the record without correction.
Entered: 18 mph
